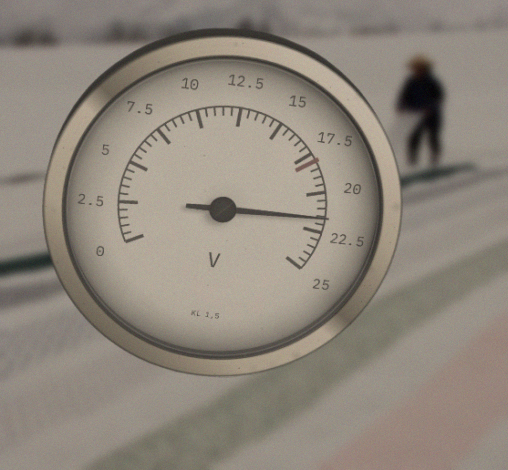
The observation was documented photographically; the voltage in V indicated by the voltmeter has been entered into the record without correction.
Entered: 21.5 V
